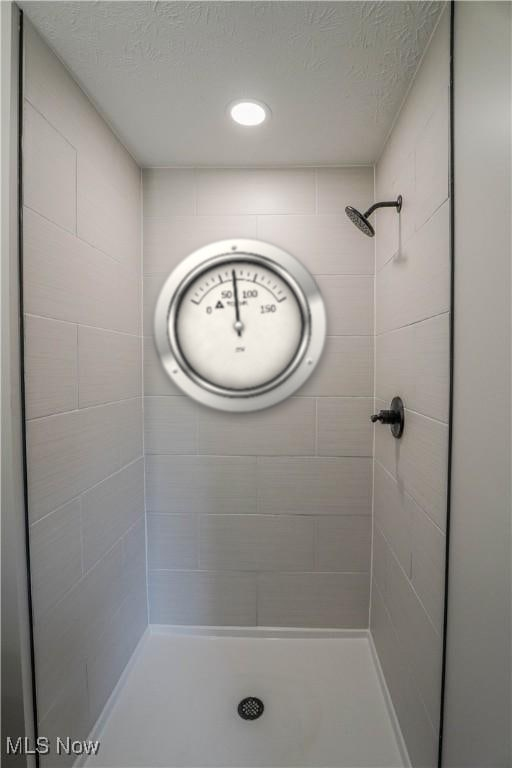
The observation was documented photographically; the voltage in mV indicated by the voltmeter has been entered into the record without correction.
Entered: 70 mV
